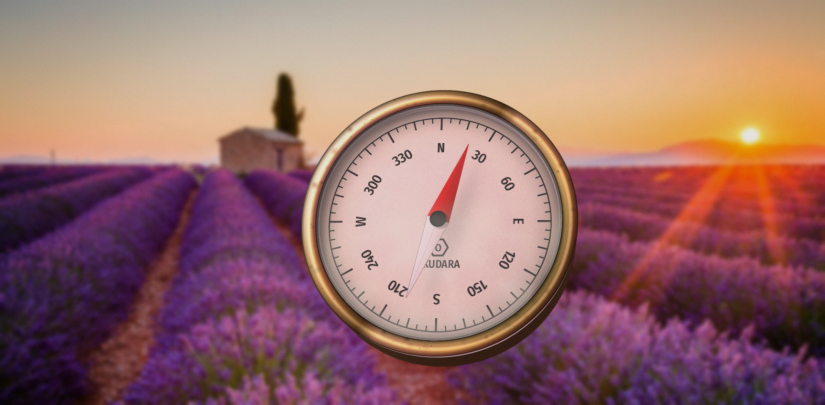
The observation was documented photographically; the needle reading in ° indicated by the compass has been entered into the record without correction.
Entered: 20 °
